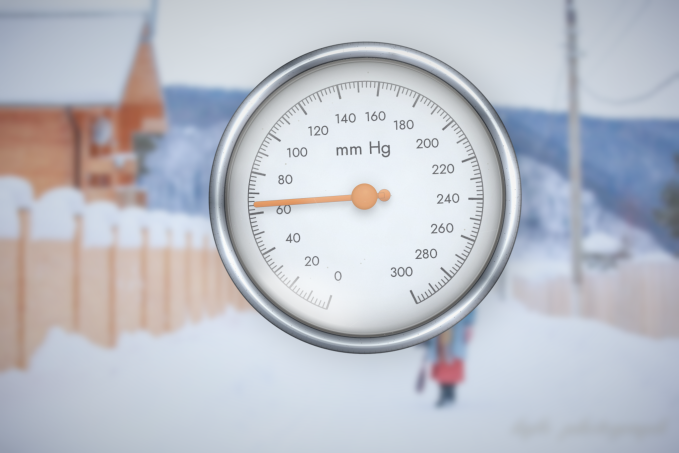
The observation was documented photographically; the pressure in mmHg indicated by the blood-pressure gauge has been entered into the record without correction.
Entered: 64 mmHg
